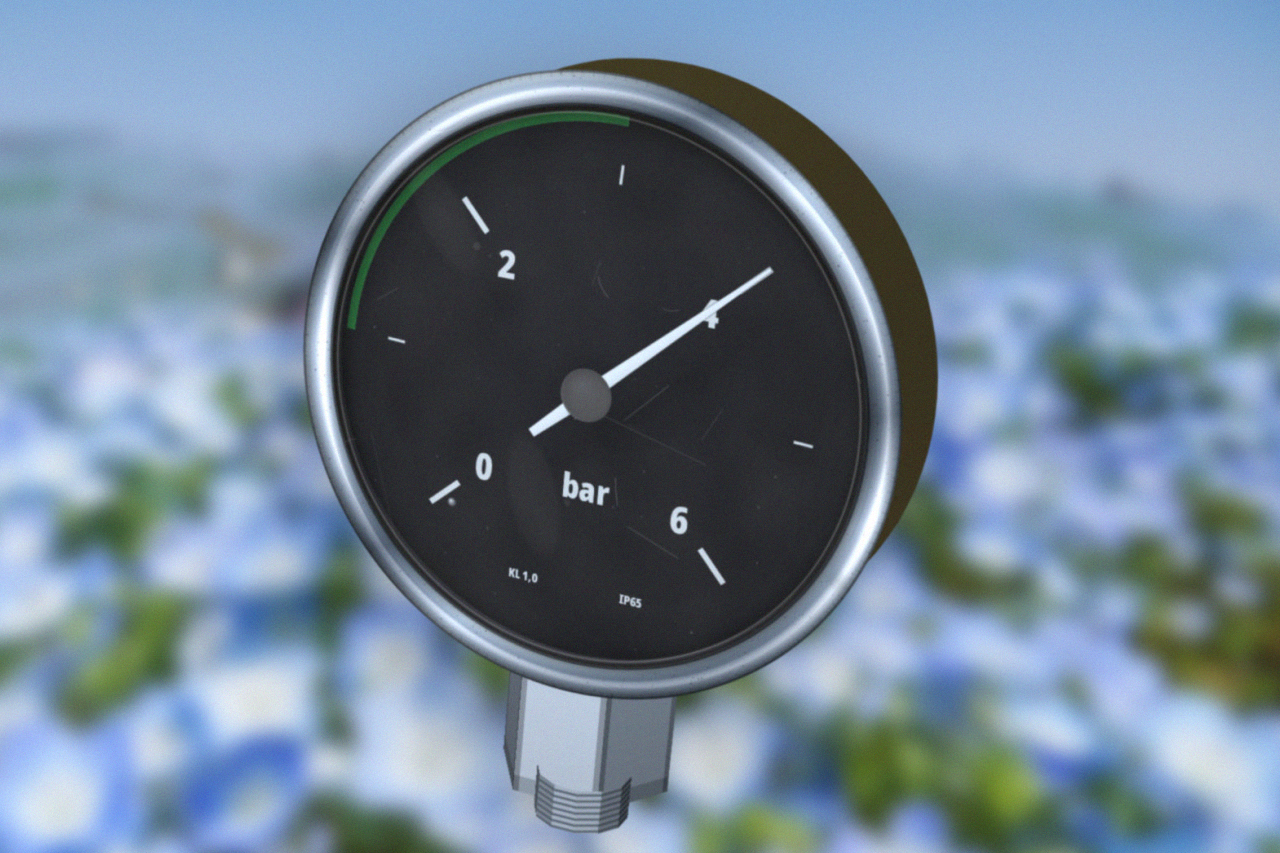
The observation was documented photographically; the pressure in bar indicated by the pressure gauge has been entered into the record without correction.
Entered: 4 bar
